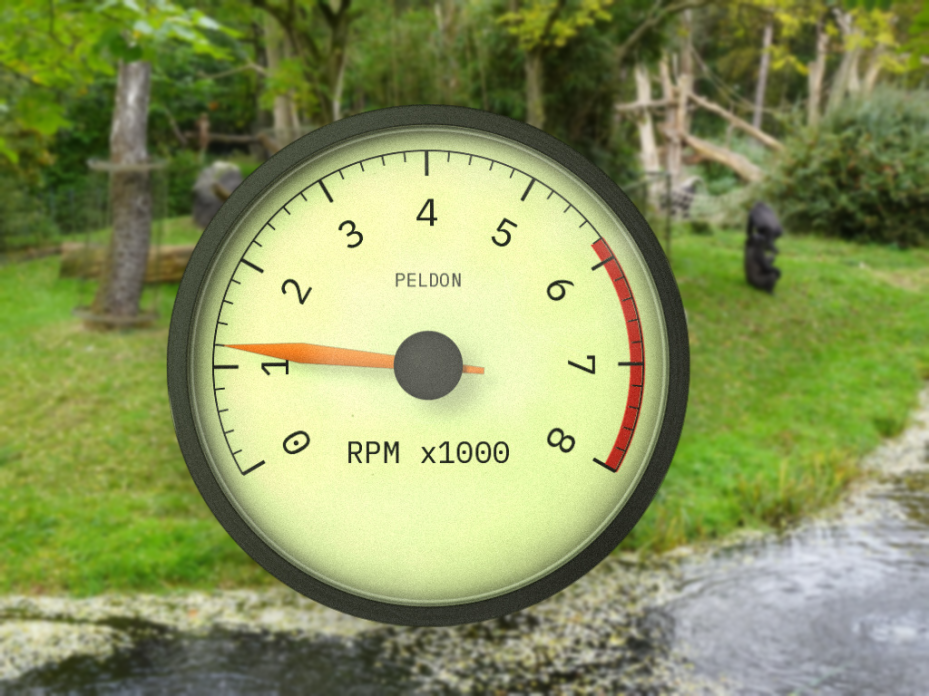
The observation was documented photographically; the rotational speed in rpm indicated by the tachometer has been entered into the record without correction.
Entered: 1200 rpm
